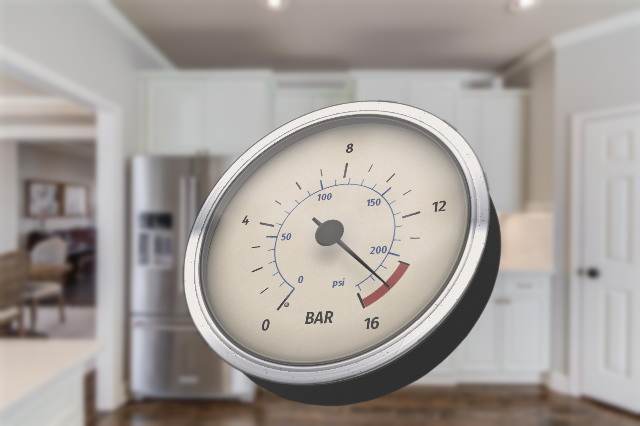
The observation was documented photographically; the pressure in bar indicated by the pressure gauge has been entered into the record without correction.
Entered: 15 bar
